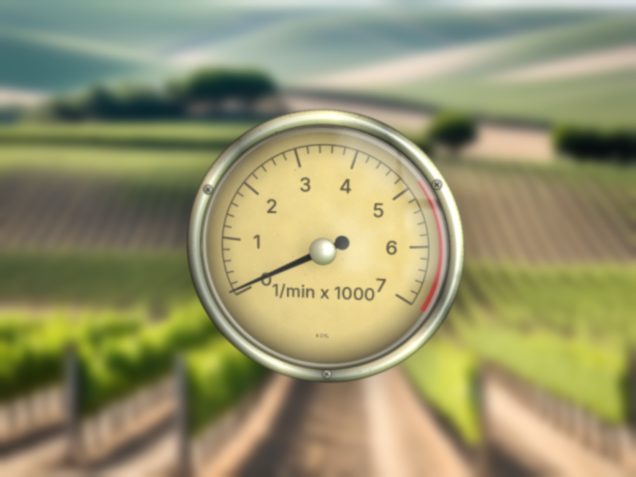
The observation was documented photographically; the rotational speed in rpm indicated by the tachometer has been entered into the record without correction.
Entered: 100 rpm
